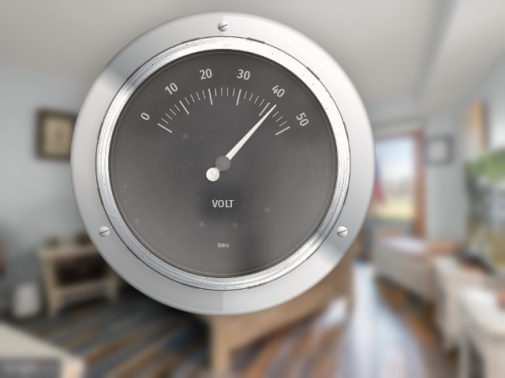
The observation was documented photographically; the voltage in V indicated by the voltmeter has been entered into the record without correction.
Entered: 42 V
